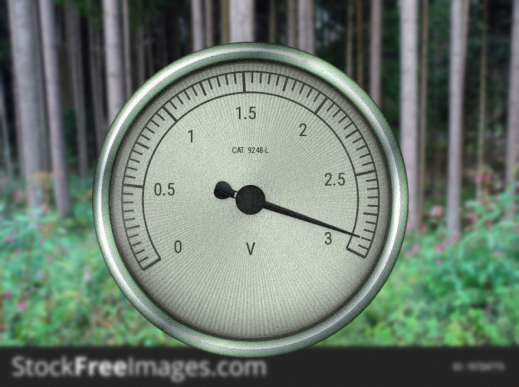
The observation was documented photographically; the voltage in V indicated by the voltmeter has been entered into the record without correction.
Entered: 2.9 V
